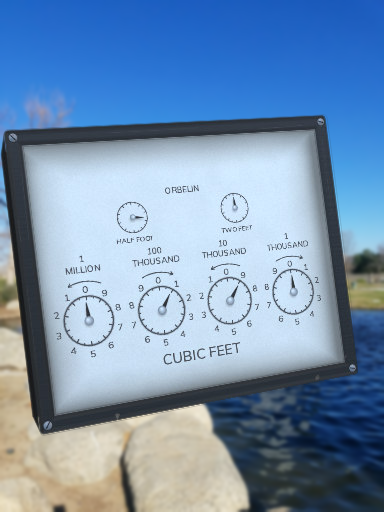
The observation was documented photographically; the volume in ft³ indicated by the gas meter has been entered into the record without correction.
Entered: 9000 ft³
